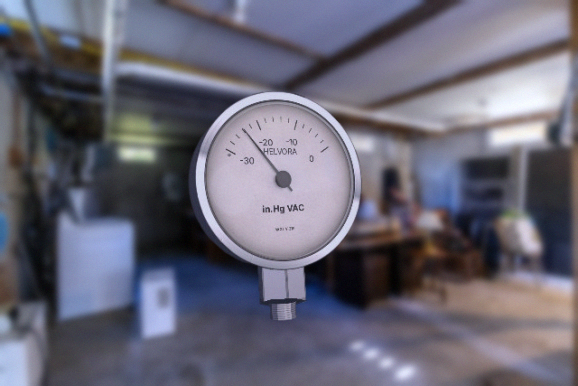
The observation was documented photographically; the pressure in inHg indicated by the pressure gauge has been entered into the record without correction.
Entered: -24 inHg
